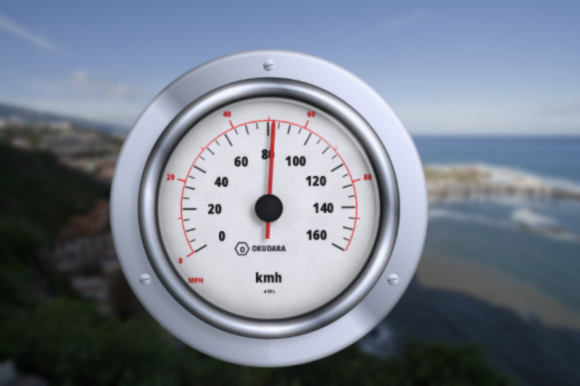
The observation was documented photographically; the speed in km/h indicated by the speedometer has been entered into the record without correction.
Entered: 82.5 km/h
